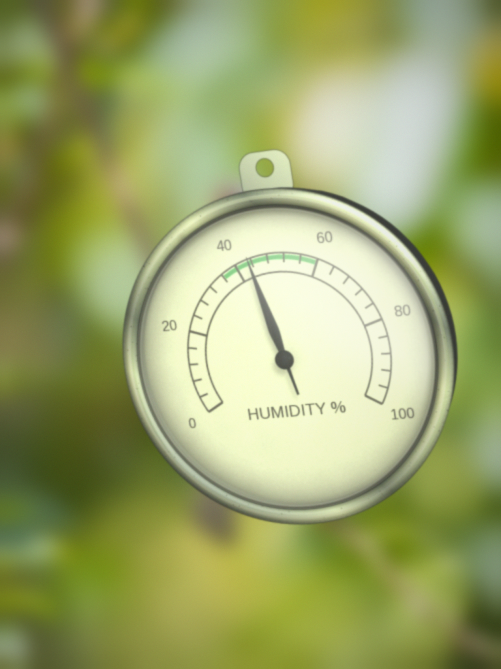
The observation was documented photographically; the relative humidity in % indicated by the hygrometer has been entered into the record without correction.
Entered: 44 %
